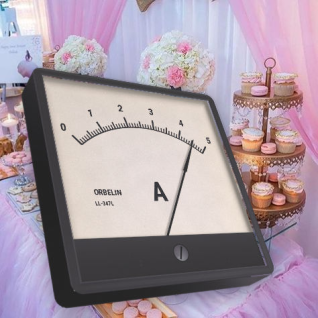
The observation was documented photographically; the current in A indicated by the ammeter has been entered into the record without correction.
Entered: 4.5 A
